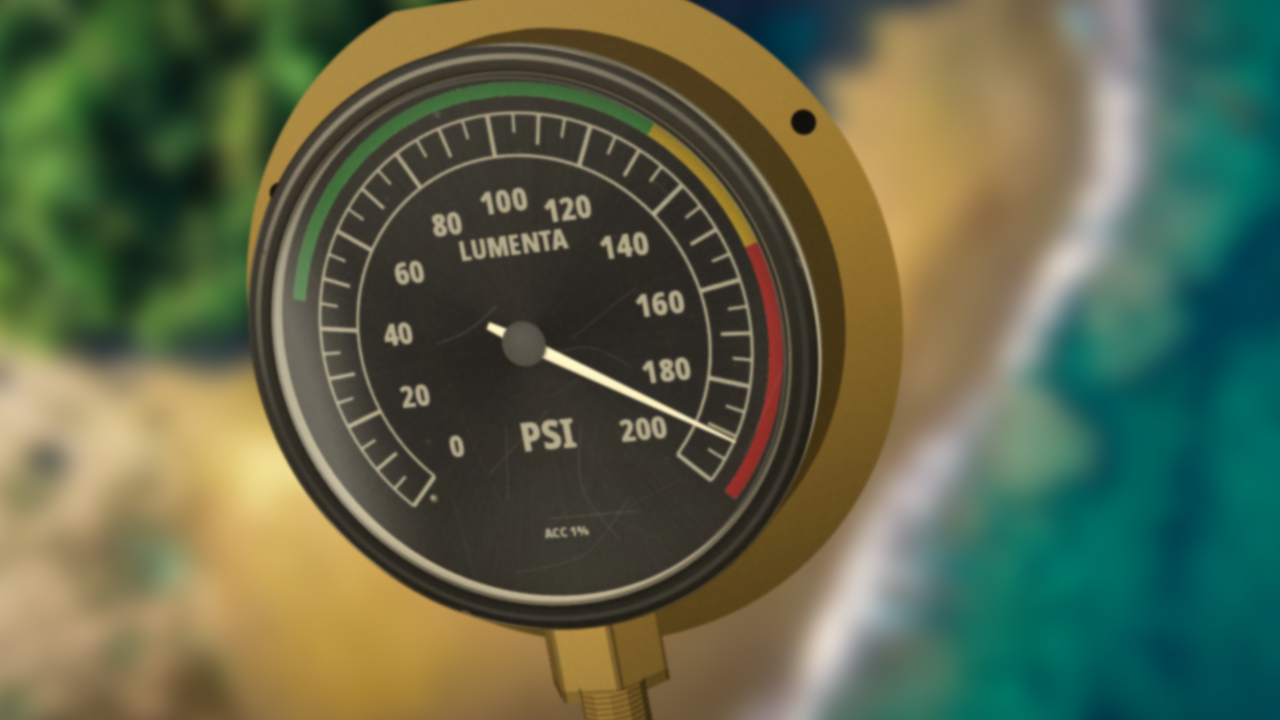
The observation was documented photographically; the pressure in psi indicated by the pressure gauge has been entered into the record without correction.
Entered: 190 psi
